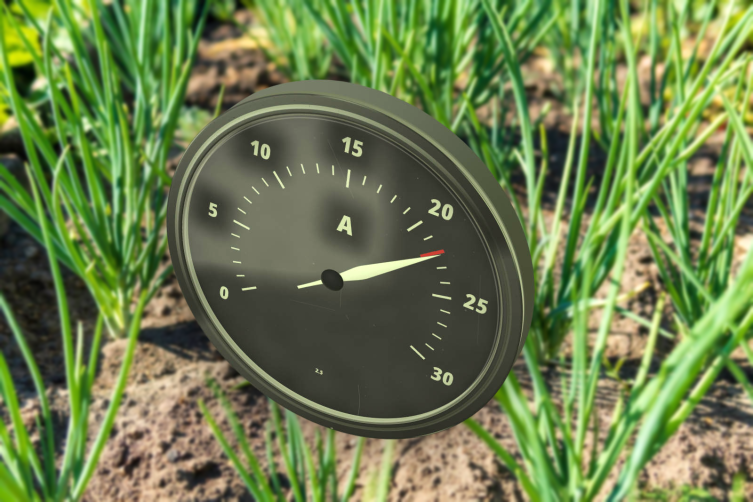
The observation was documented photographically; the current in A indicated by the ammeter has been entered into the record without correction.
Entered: 22 A
